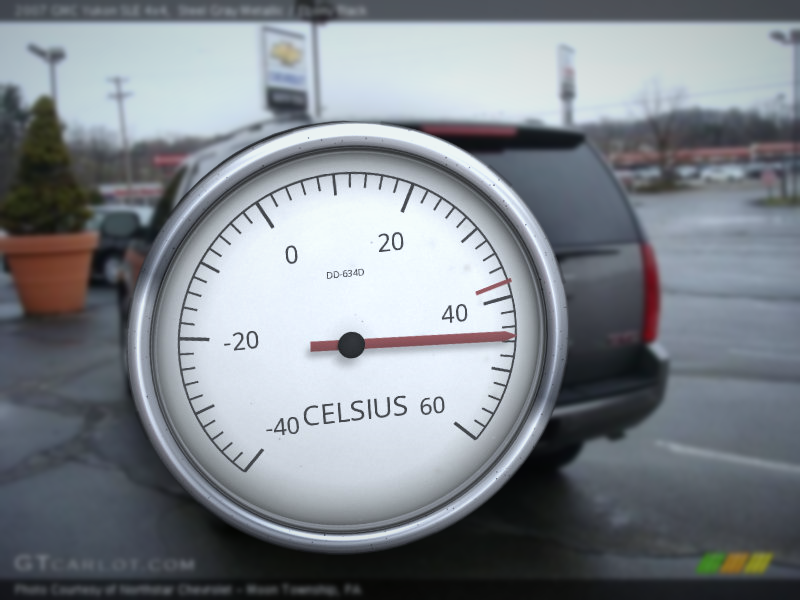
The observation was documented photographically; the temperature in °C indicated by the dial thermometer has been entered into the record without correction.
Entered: 45 °C
